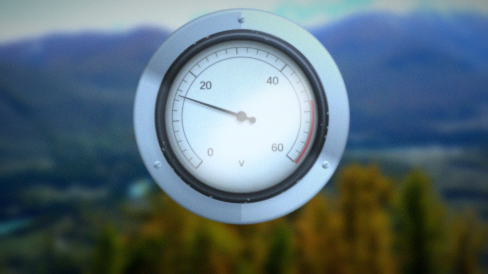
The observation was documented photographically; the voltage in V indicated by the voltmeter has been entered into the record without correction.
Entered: 15 V
